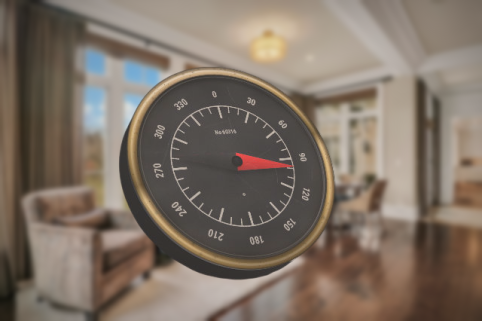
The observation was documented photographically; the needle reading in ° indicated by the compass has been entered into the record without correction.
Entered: 100 °
